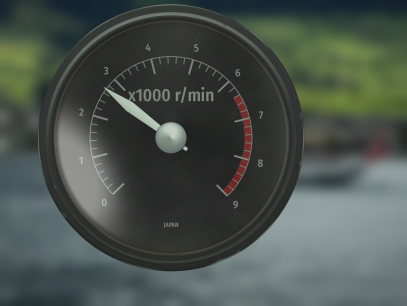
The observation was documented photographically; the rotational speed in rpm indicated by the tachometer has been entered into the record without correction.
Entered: 2700 rpm
